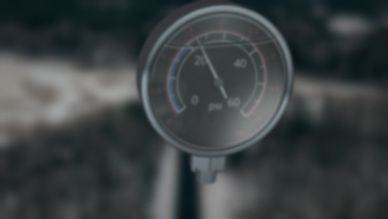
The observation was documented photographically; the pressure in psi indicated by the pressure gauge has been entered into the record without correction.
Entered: 22.5 psi
